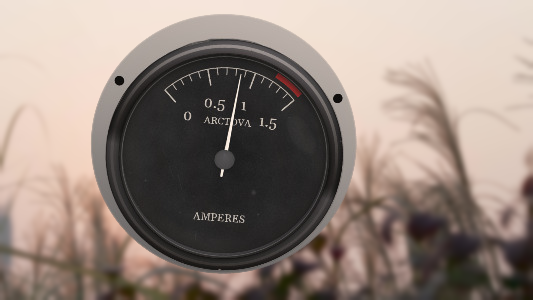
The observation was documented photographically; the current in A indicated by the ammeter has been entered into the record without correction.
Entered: 0.85 A
